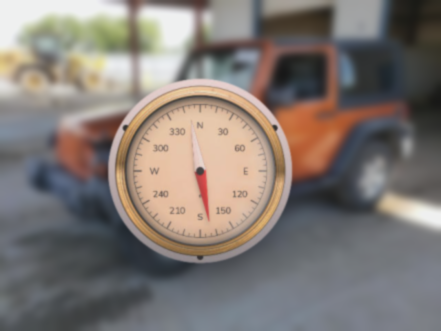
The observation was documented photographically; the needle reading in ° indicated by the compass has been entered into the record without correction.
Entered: 170 °
